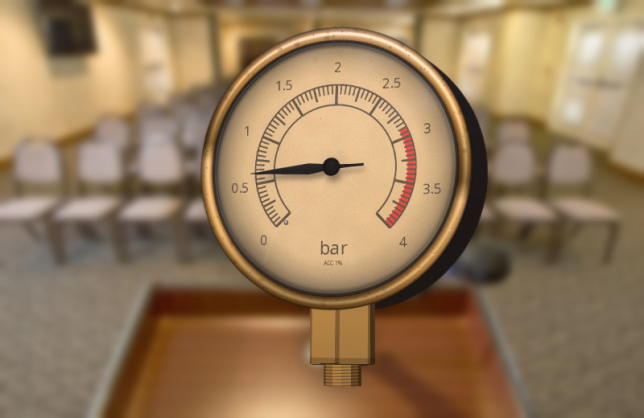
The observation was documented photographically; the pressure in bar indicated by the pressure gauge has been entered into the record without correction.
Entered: 0.6 bar
